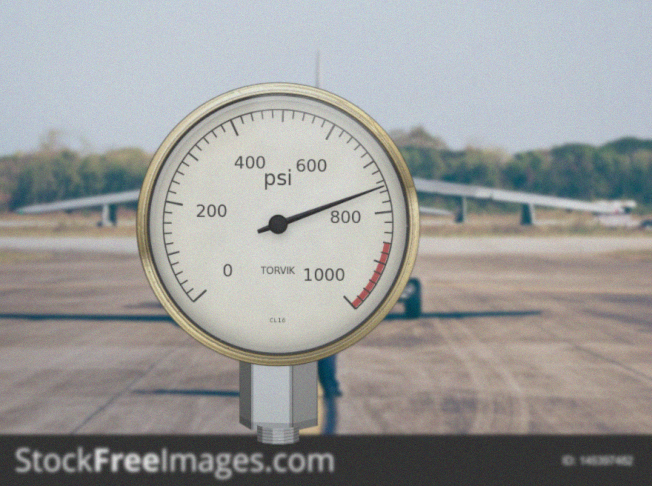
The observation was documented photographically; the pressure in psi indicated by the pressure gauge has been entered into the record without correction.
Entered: 750 psi
